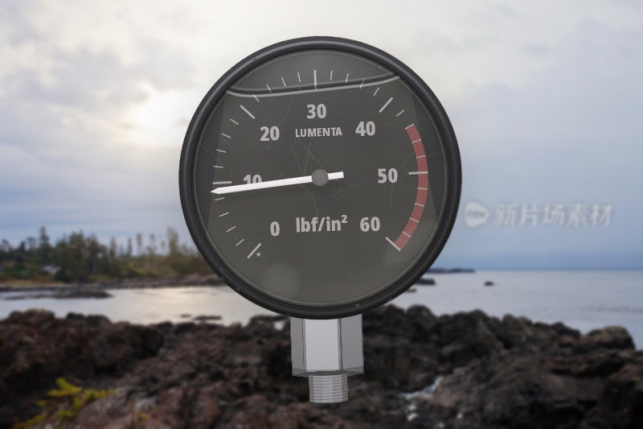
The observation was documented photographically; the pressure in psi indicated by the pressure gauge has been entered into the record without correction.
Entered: 9 psi
